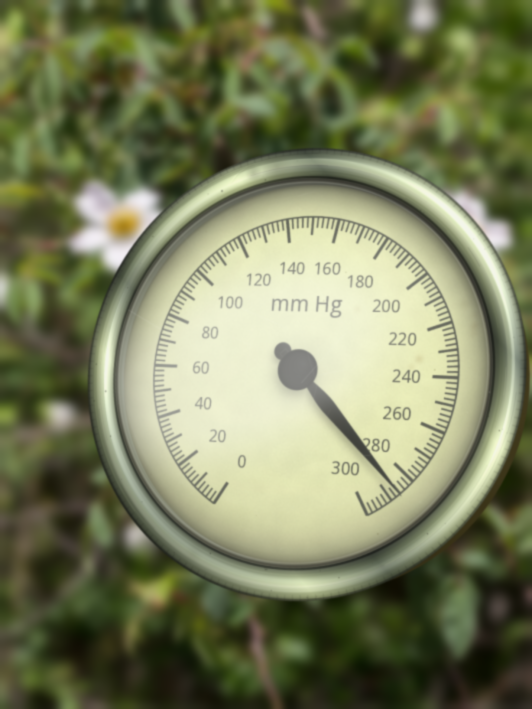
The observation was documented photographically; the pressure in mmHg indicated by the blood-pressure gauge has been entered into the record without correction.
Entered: 286 mmHg
